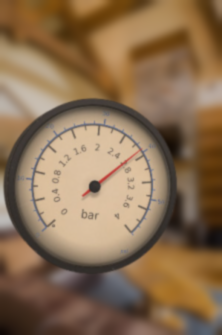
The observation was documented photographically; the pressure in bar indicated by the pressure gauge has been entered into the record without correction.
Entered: 2.7 bar
